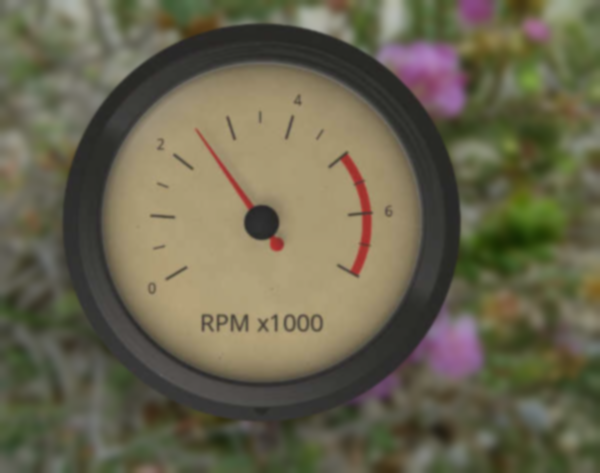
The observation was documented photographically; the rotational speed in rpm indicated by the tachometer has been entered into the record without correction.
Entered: 2500 rpm
